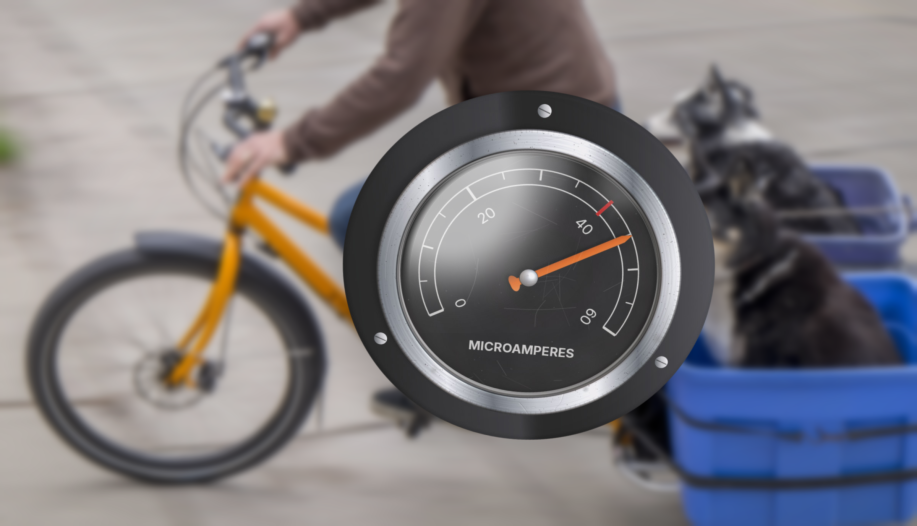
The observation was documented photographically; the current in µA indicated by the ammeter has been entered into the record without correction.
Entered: 45 µA
